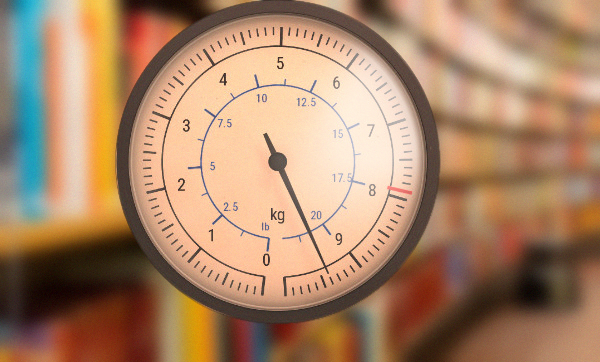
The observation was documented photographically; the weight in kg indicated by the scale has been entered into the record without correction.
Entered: 9.4 kg
